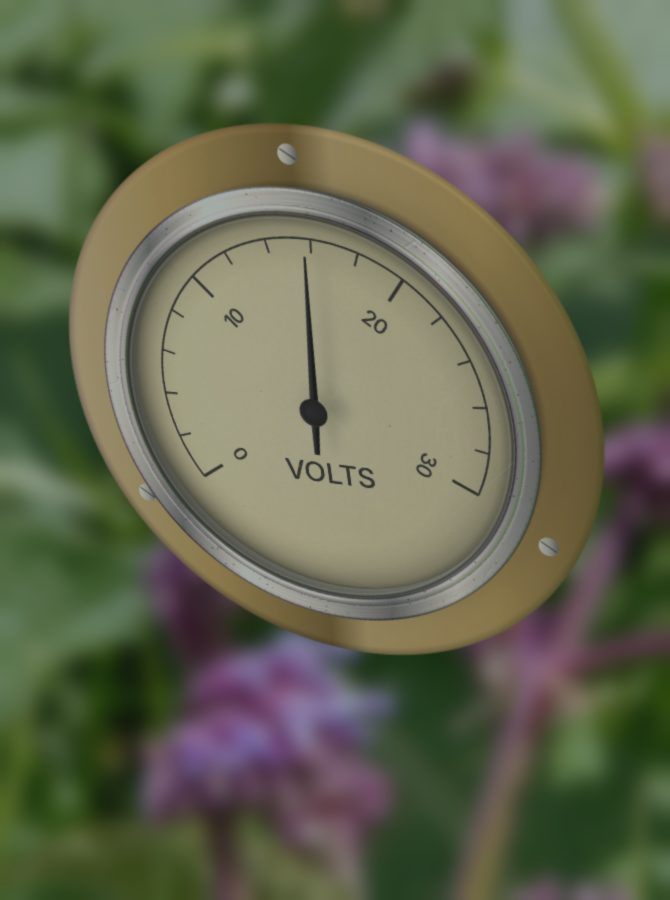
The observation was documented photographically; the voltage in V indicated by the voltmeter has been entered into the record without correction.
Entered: 16 V
